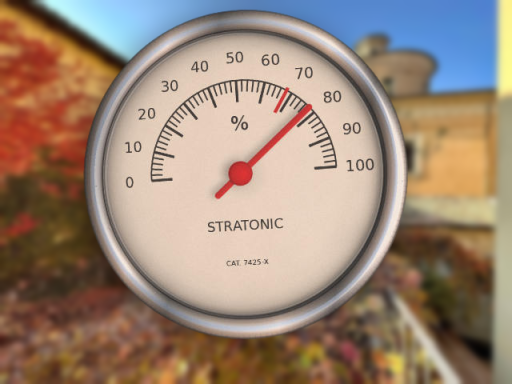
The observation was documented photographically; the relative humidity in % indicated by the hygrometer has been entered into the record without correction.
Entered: 78 %
